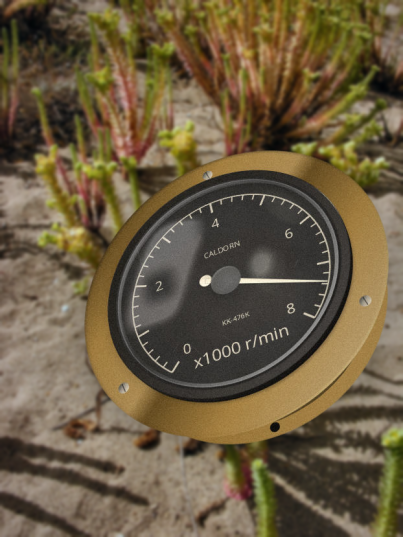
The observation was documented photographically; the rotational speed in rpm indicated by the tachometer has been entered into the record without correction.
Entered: 7400 rpm
